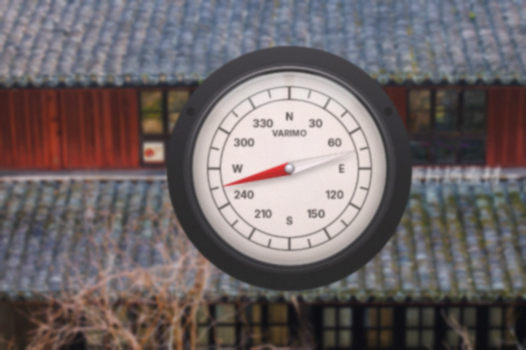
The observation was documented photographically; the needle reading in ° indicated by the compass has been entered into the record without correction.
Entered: 255 °
